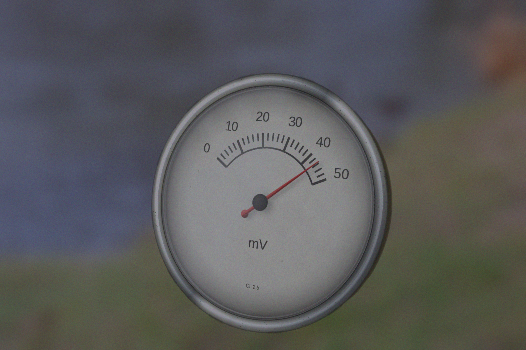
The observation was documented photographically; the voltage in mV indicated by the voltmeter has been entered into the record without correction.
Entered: 44 mV
